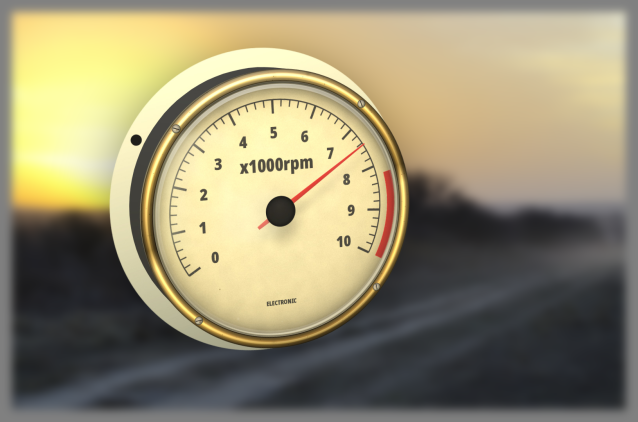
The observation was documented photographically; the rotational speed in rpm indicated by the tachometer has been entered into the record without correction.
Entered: 7400 rpm
